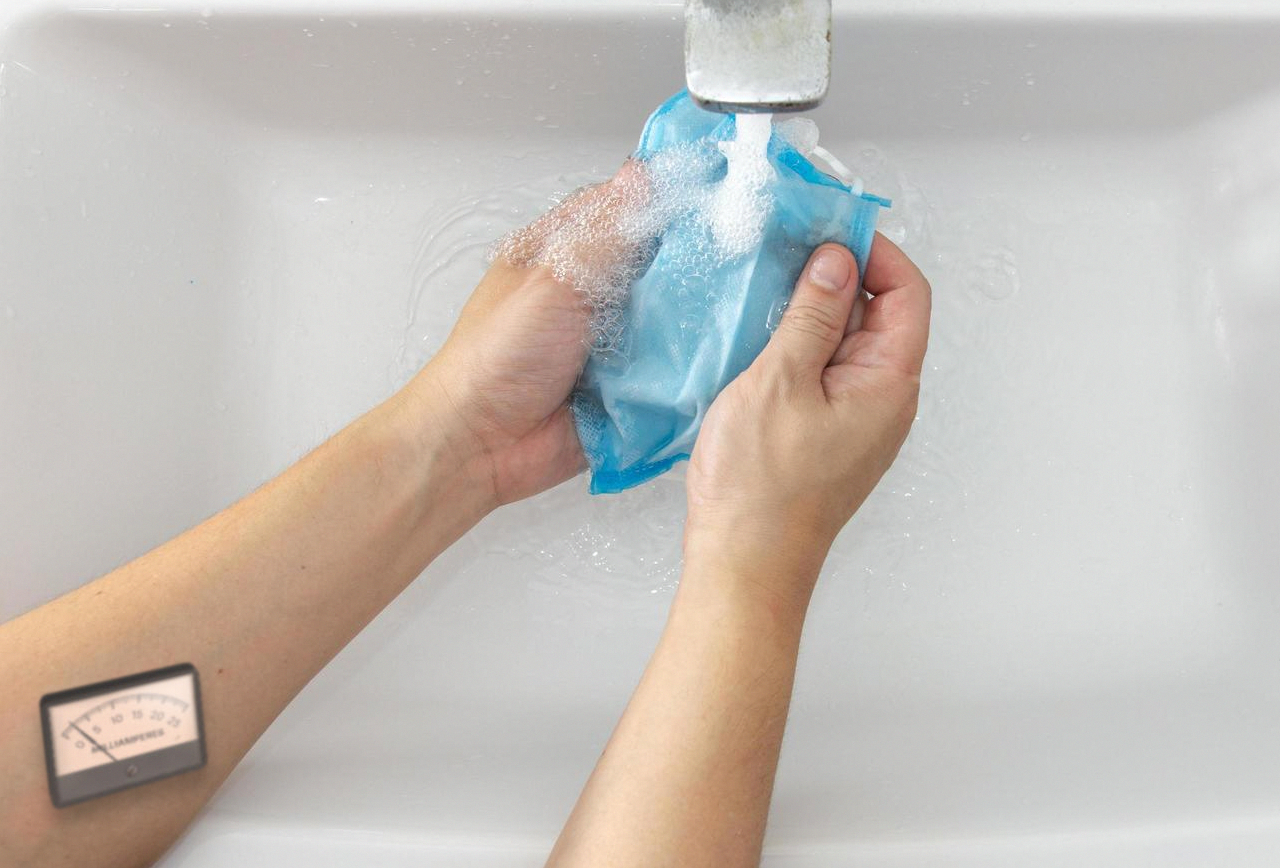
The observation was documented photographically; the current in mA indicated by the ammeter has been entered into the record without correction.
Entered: 2.5 mA
